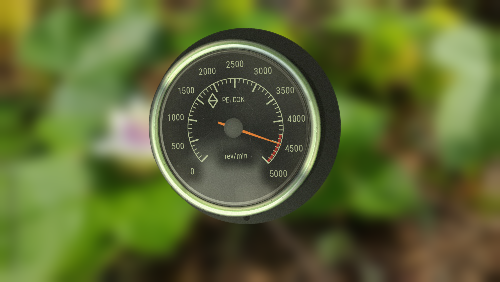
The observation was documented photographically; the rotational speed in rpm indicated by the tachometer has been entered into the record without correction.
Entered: 4500 rpm
